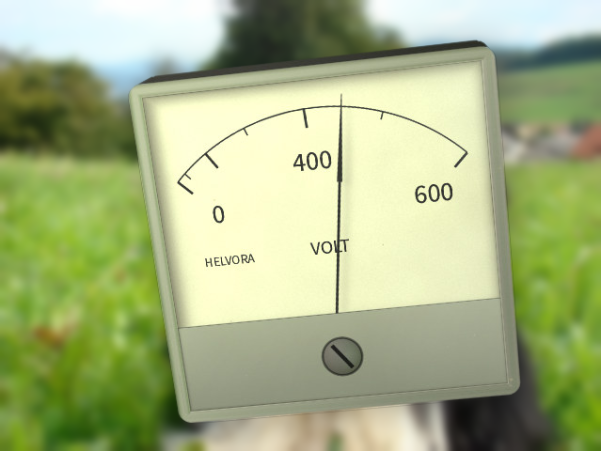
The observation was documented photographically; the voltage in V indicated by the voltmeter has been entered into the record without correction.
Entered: 450 V
